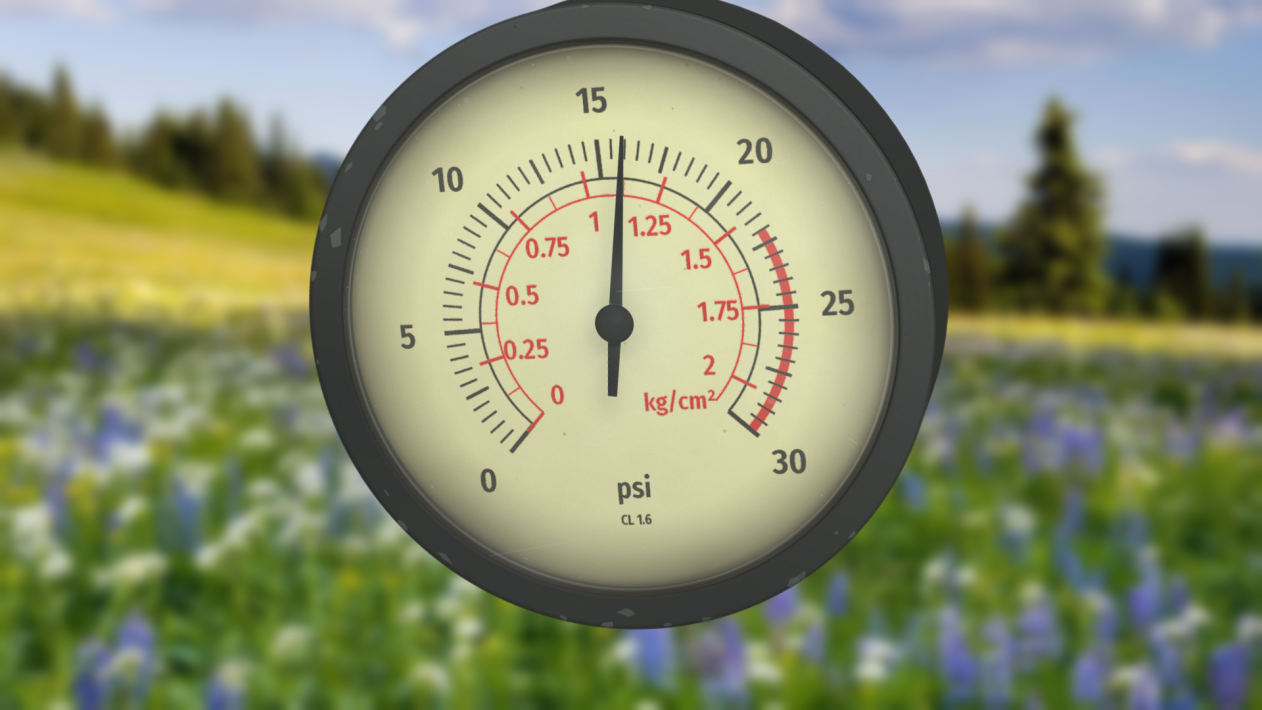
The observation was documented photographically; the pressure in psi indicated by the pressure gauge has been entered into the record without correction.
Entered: 16 psi
